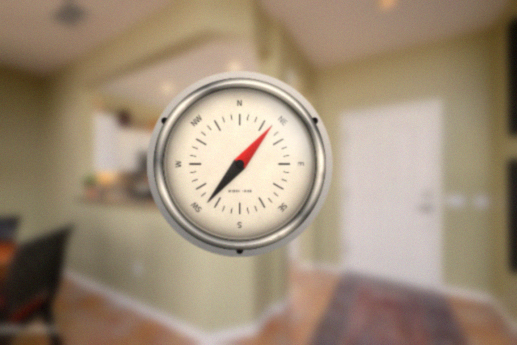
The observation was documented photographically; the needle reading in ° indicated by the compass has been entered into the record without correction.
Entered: 40 °
